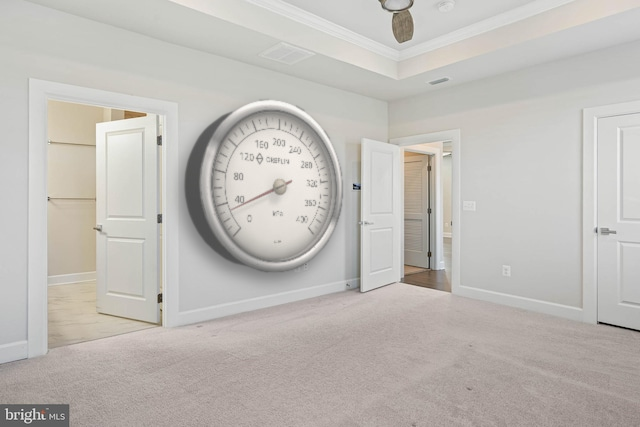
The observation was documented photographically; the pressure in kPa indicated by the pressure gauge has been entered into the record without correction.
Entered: 30 kPa
